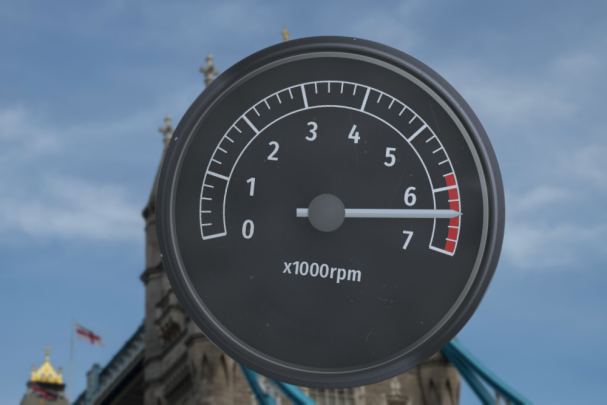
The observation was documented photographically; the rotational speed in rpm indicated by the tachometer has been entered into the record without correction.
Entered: 6400 rpm
